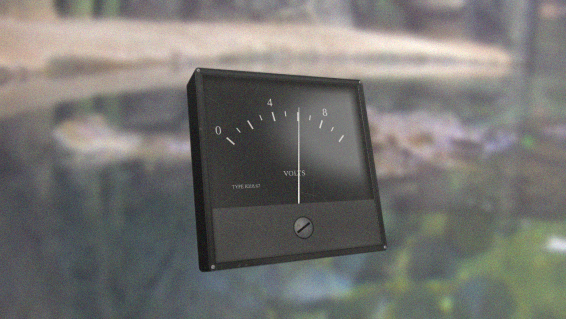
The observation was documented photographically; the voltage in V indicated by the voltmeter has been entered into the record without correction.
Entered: 6 V
